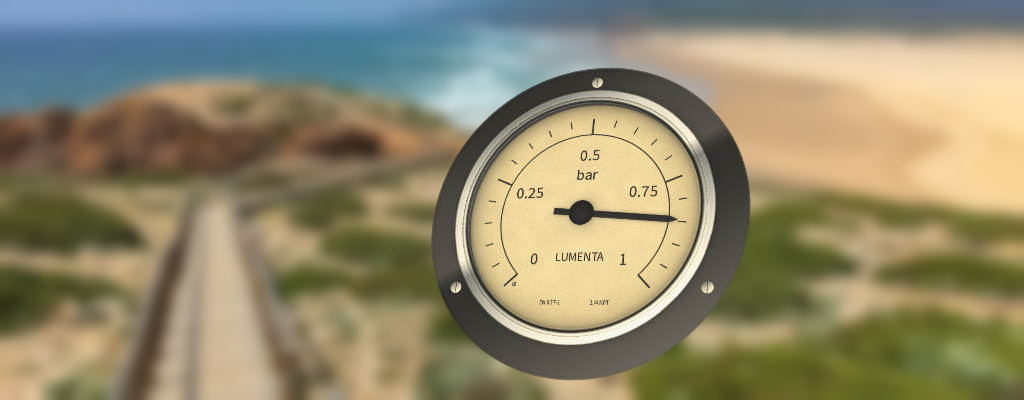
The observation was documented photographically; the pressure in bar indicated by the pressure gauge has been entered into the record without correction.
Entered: 0.85 bar
